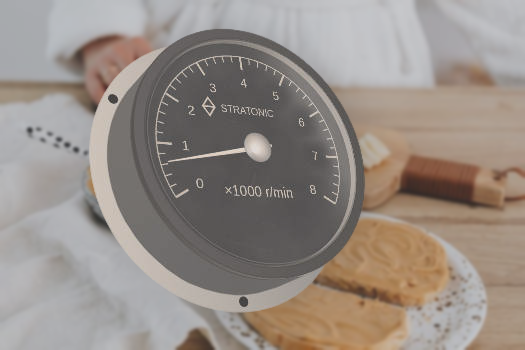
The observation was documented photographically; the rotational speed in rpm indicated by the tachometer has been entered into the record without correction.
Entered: 600 rpm
